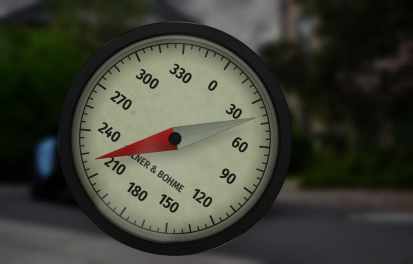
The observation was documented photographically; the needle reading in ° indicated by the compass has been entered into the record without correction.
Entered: 220 °
